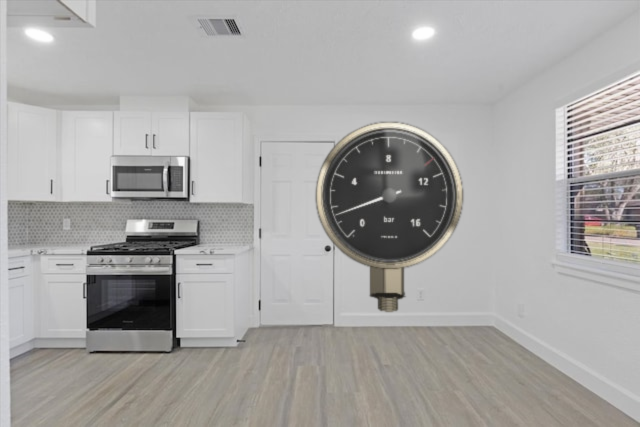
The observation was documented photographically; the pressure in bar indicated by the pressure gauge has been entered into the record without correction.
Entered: 1.5 bar
